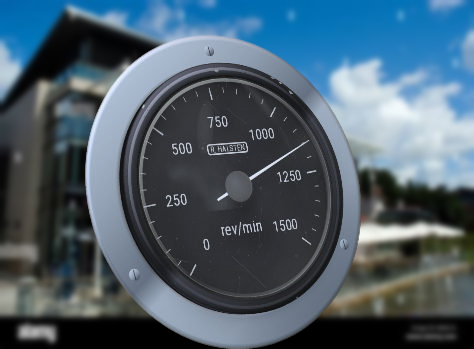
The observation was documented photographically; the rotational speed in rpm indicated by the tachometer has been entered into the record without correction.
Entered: 1150 rpm
